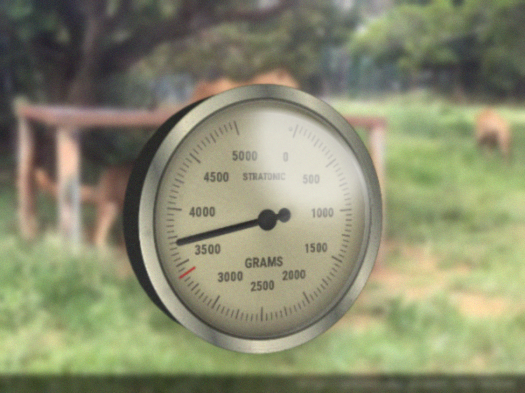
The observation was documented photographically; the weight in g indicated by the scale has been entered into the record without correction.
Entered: 3700 g
